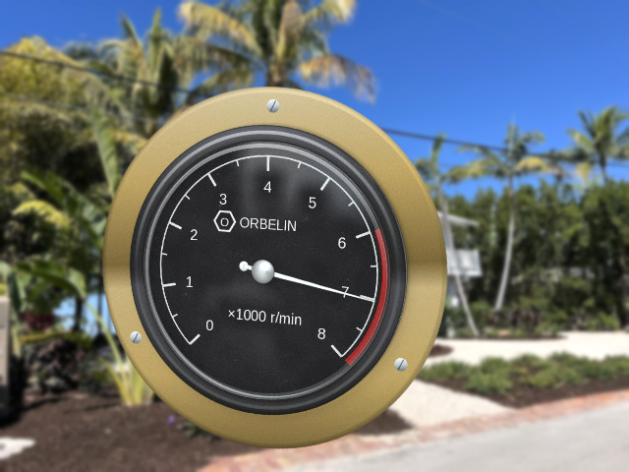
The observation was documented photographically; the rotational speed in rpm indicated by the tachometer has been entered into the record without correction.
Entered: 7000 rpm
